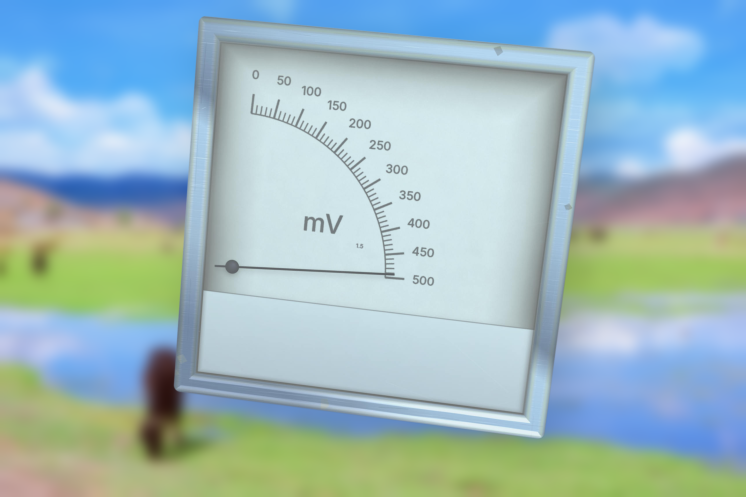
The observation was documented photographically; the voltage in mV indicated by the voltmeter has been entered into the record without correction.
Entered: 490 mV
